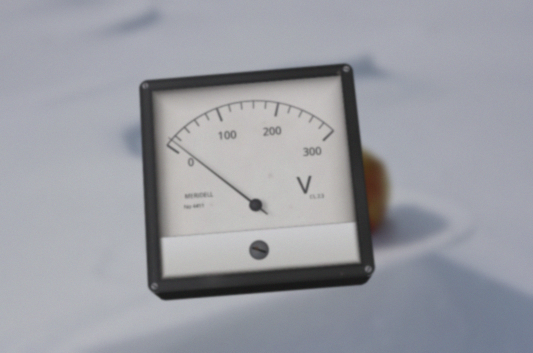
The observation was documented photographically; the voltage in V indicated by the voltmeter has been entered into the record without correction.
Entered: 10 V
